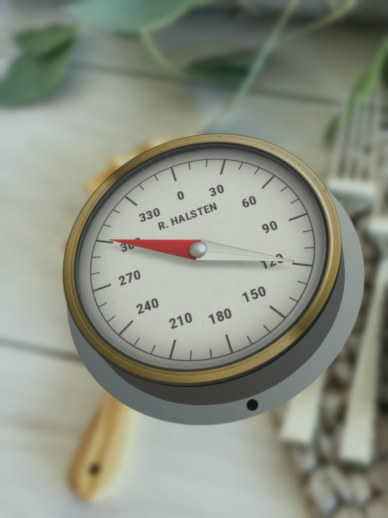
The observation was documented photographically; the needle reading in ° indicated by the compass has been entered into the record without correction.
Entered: 300 °
